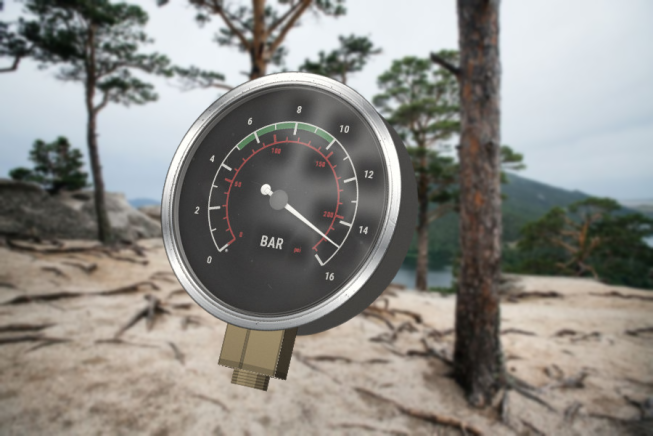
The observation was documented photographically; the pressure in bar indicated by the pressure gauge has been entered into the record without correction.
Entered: 15 bar
